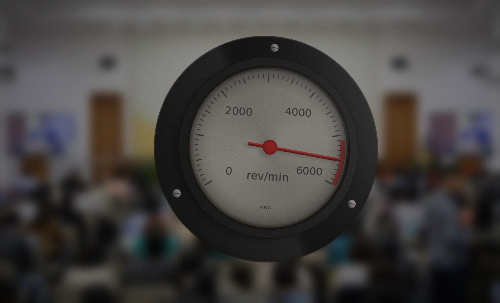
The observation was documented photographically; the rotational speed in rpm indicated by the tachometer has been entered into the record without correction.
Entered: 5500 rpm
